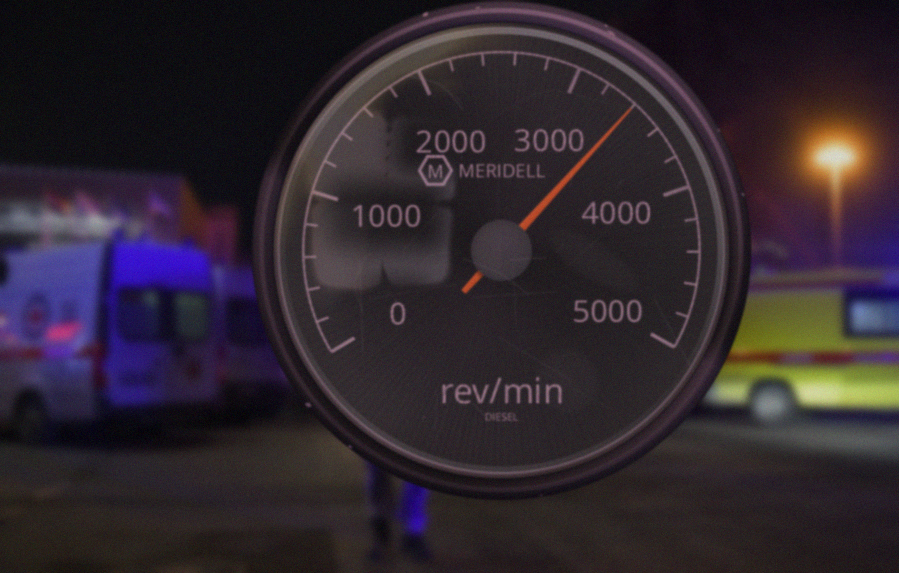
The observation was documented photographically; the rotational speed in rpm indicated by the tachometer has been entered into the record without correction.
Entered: 3400 rpm
